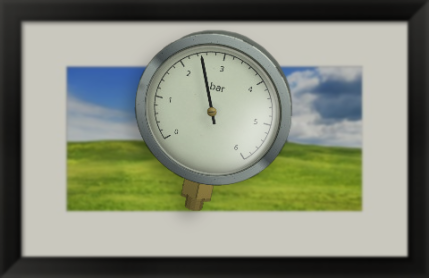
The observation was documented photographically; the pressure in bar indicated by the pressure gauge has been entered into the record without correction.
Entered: 2.5 bar
